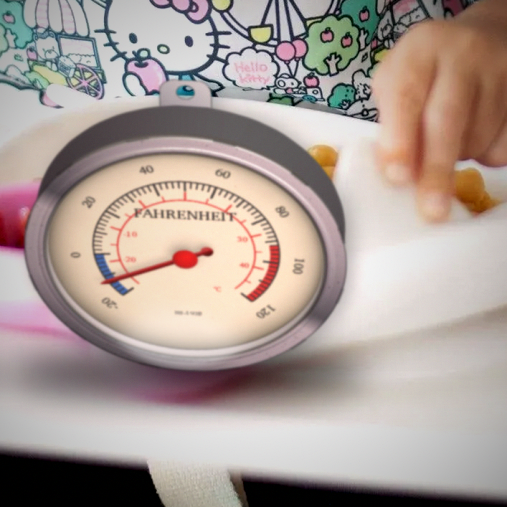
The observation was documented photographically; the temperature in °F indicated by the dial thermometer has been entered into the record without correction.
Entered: -10 °F
